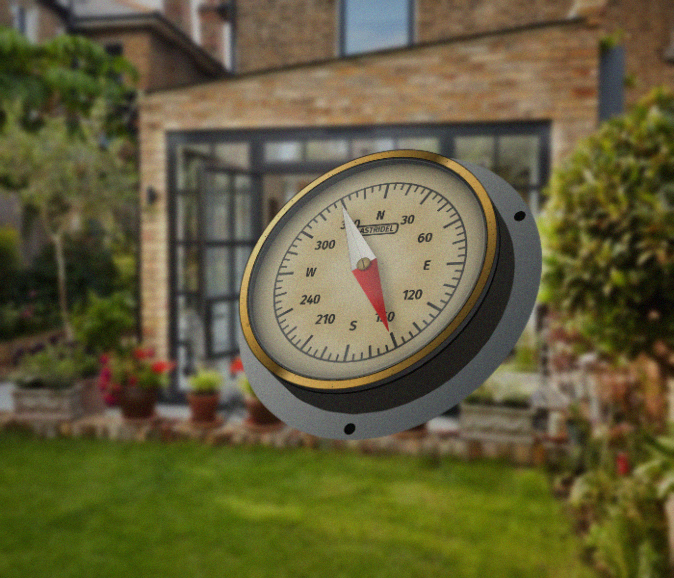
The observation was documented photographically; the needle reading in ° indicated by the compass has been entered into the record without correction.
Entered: 150 °
